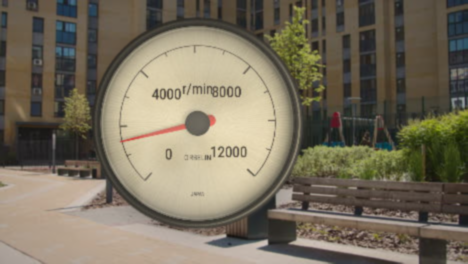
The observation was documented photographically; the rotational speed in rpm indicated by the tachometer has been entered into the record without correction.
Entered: 1500 rpm
